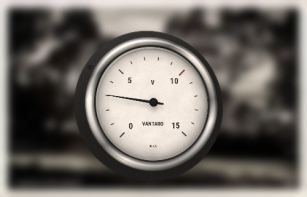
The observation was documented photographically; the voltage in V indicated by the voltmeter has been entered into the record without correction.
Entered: 3 V
